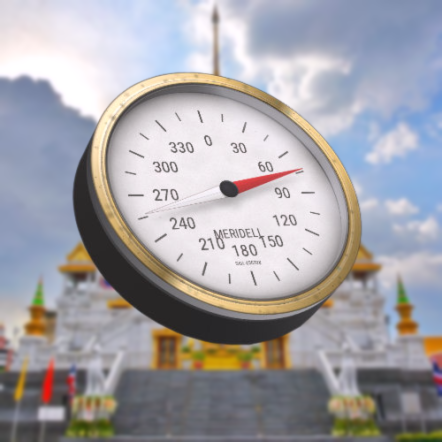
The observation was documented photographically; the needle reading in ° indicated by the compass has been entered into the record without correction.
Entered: 75 °
